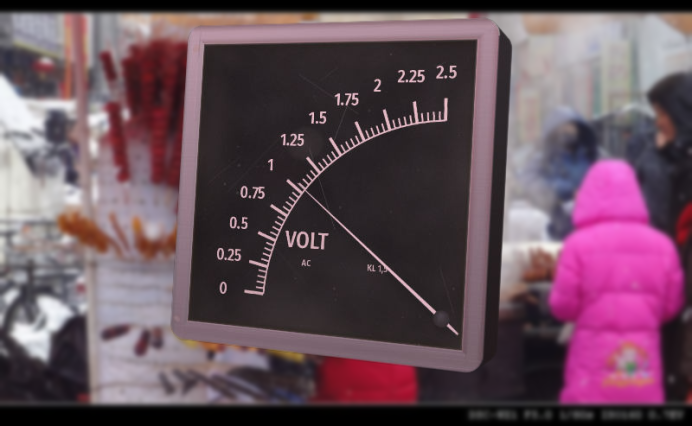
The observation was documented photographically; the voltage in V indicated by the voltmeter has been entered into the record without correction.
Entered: 1.05 V
